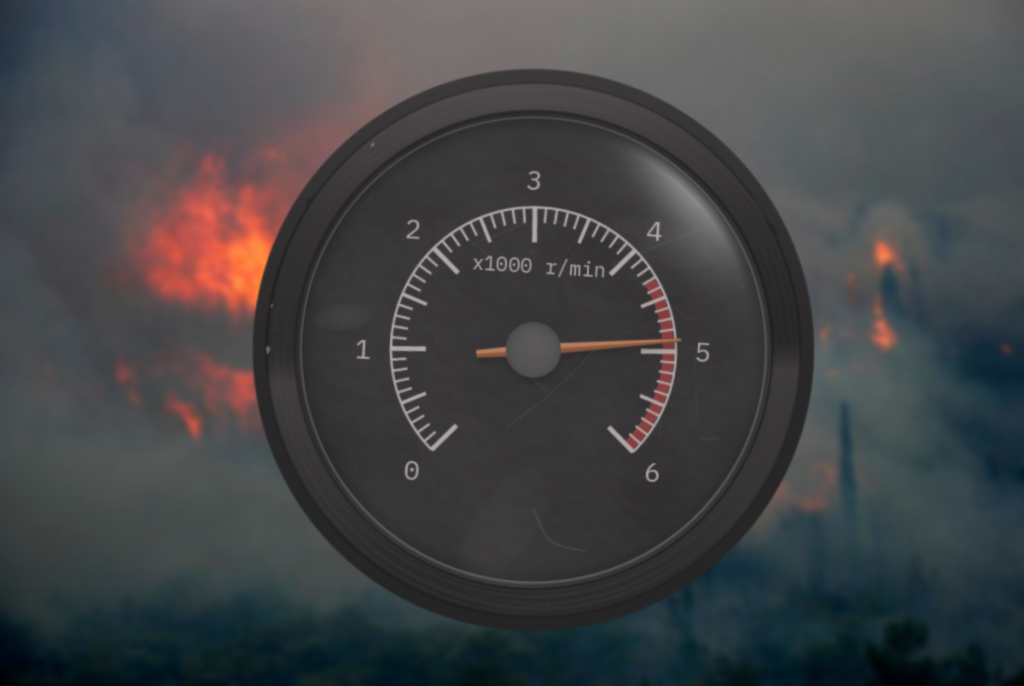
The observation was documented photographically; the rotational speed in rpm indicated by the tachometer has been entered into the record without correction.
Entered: 4900 rpm
